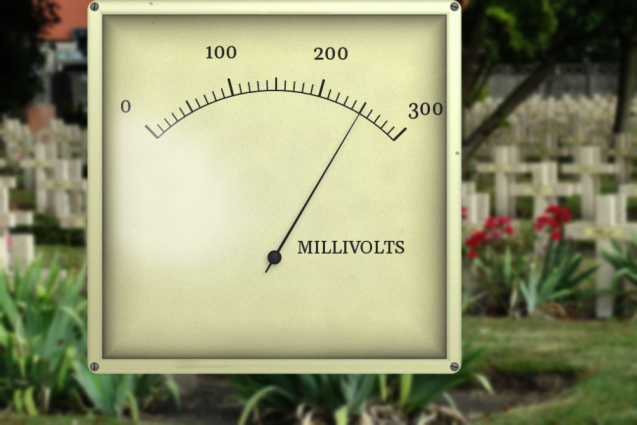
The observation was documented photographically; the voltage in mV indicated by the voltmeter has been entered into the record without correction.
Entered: 250 mV
